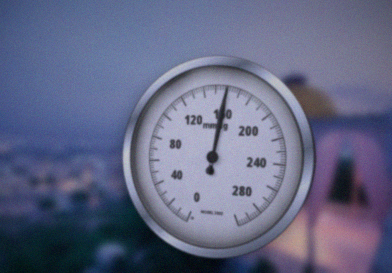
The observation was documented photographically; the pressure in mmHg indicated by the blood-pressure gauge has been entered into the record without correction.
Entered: 160 mmHg
